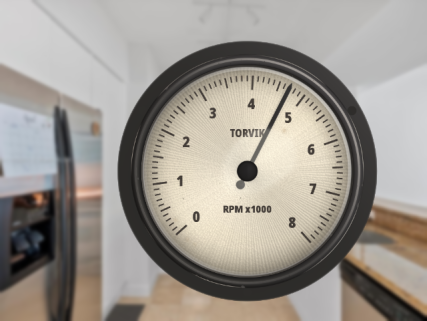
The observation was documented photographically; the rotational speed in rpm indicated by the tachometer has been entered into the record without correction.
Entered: 4700 rpm
